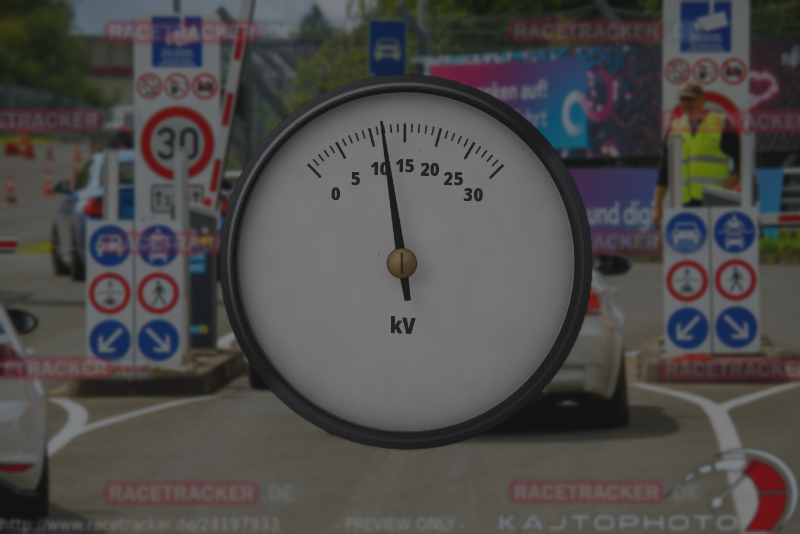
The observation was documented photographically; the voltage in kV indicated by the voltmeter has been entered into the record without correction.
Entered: 12 kV
